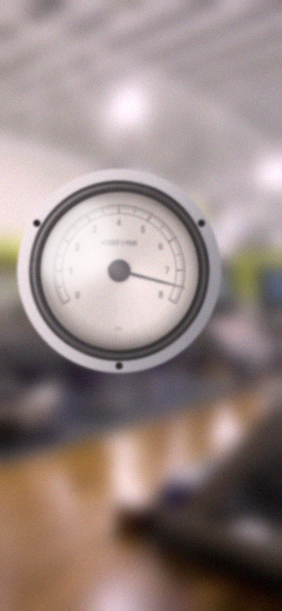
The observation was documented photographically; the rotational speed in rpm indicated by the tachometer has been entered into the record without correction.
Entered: 7500 rpm
